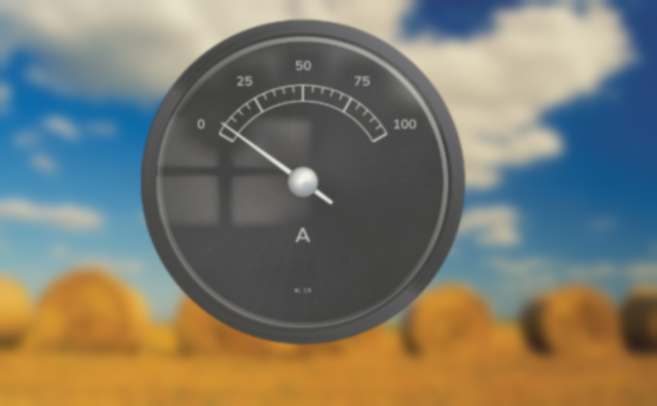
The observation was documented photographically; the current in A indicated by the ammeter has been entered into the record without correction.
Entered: 5 A
